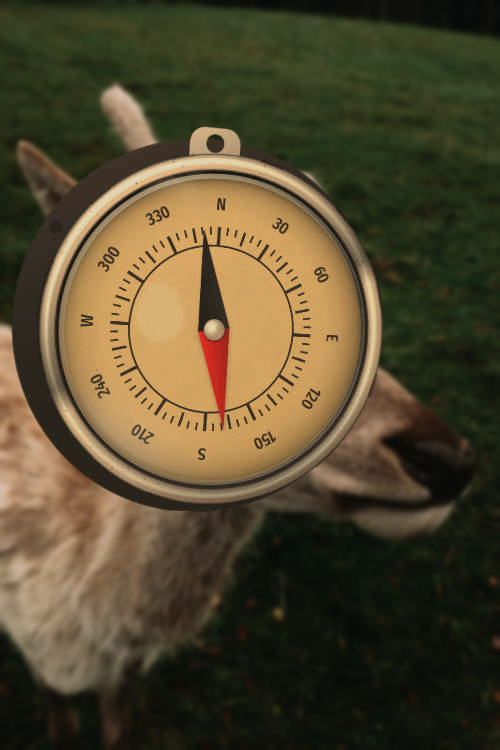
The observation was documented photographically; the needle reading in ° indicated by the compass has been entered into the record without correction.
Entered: 170 °
